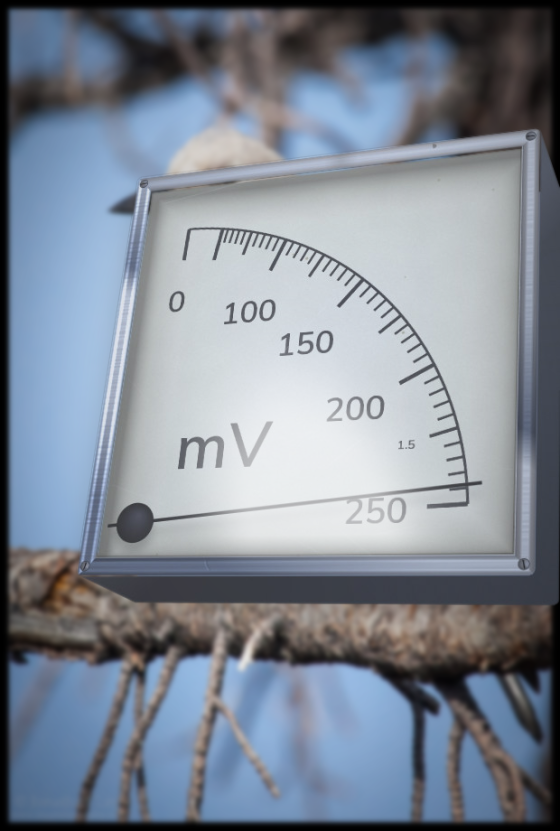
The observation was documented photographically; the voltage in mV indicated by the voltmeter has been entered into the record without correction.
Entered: 245 mV
